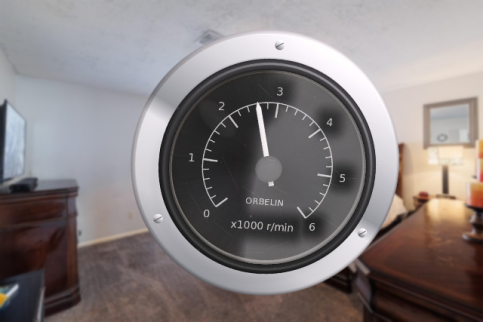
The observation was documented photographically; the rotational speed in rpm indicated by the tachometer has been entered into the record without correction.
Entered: 2600 rpm
